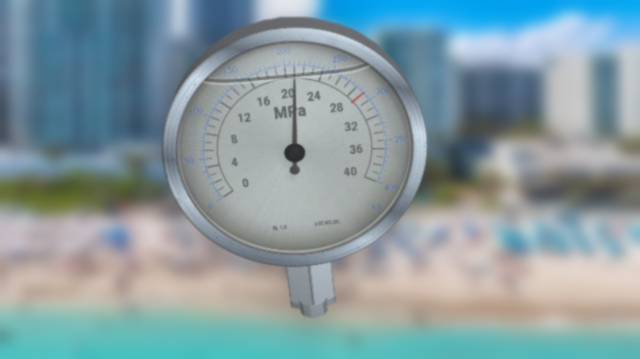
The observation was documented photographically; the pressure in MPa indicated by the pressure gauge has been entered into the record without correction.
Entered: 21 MPa
